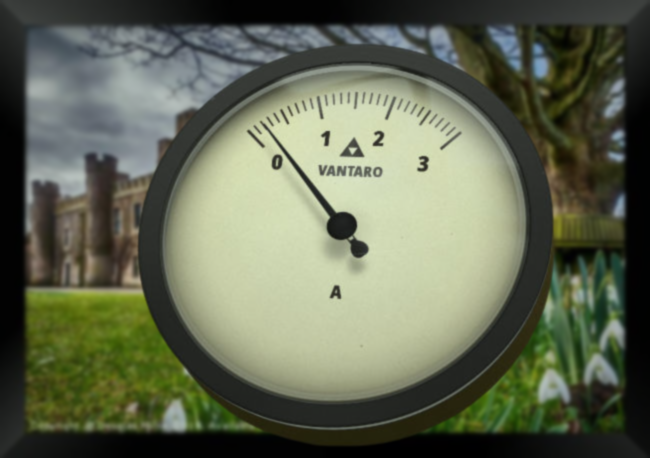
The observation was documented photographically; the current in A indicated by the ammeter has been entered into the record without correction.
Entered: 0.2 A
